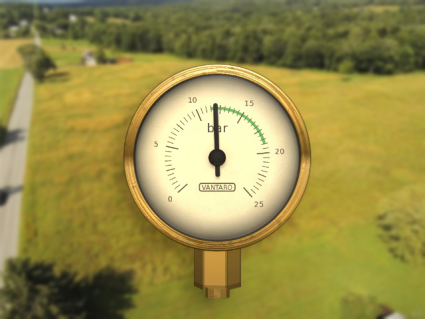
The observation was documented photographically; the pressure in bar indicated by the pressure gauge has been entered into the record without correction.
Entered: 12 bar
